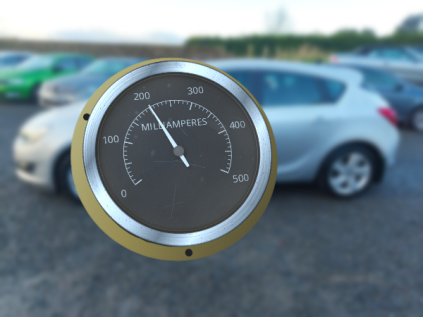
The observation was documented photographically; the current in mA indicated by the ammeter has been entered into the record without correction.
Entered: 200 mA
